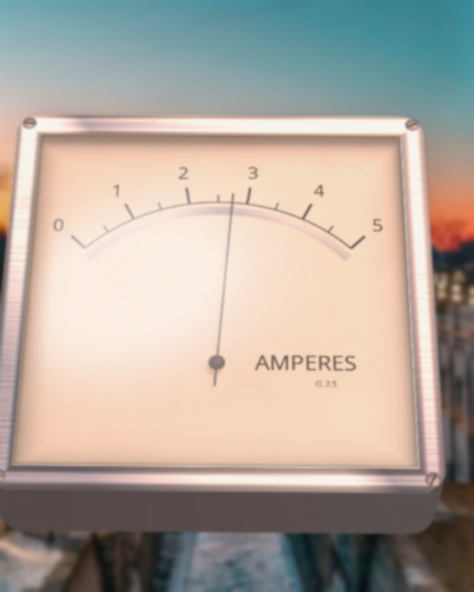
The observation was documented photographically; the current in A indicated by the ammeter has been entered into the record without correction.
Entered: 2.75 A
